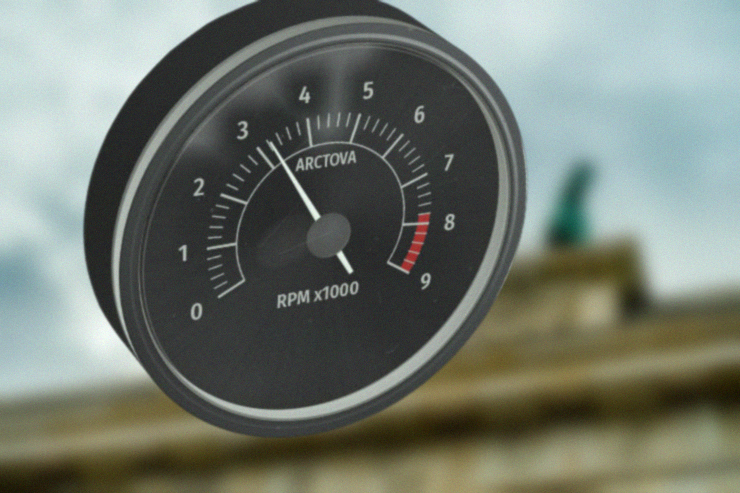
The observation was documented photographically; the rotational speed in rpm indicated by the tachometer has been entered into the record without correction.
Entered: 3200 rpm
